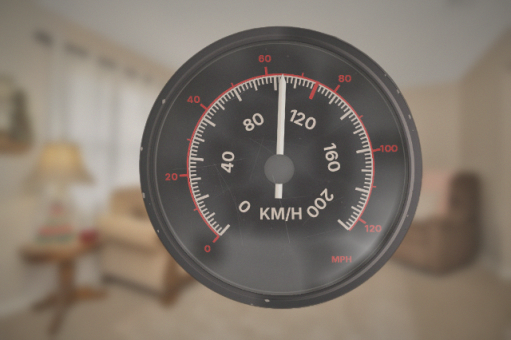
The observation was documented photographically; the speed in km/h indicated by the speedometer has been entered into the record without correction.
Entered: 104 km/h
